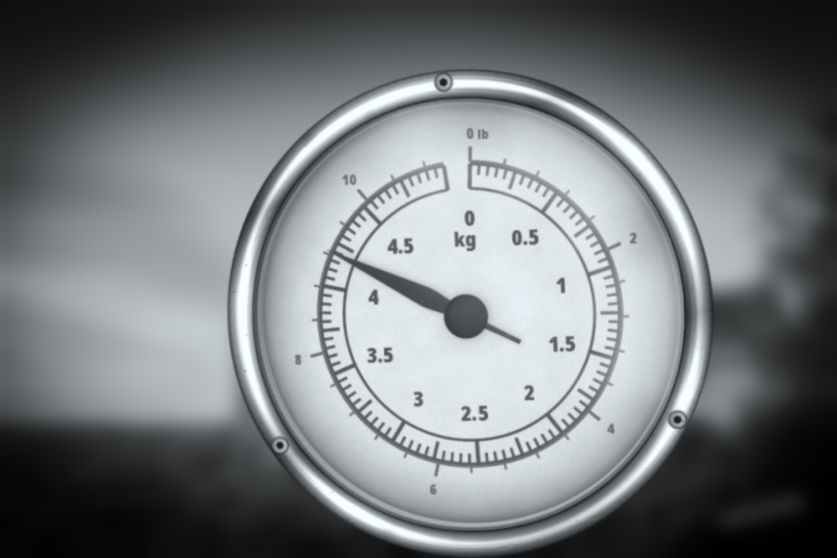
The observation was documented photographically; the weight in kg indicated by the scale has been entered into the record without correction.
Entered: 4.2 kg
